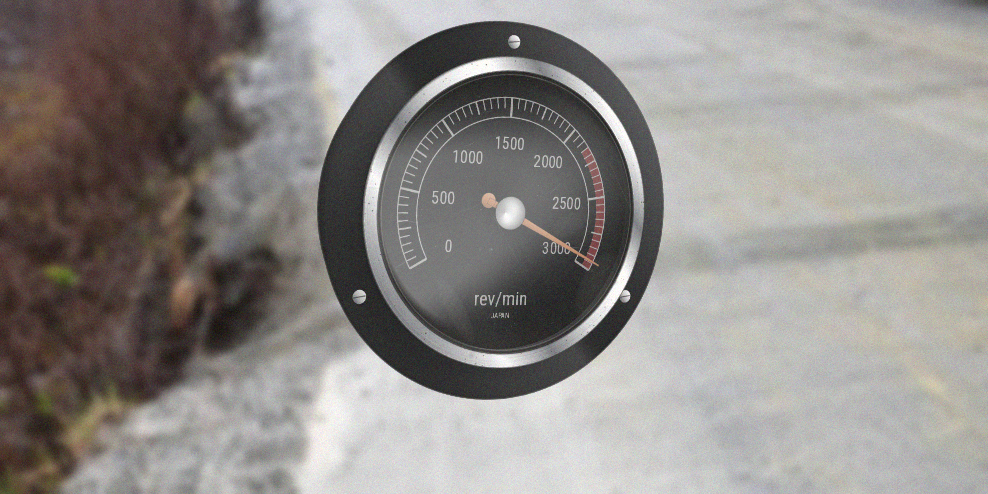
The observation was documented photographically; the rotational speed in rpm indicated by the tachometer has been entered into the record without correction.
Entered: 2950 rpm
